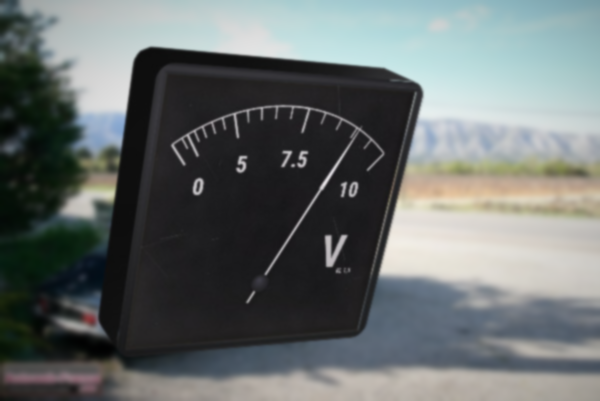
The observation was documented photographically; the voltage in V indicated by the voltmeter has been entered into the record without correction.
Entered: 9 V
